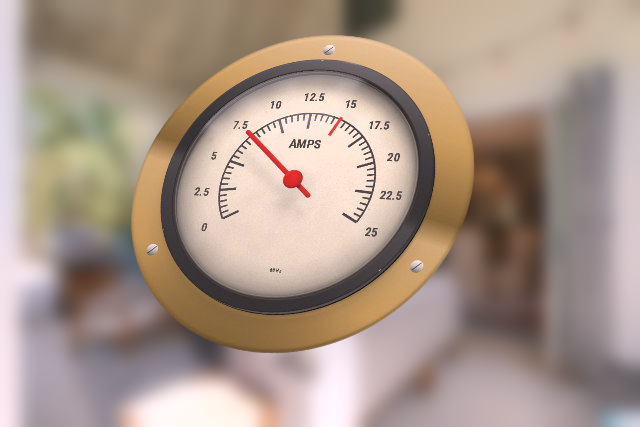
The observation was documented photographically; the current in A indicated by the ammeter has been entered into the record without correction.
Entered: 7.5 A
